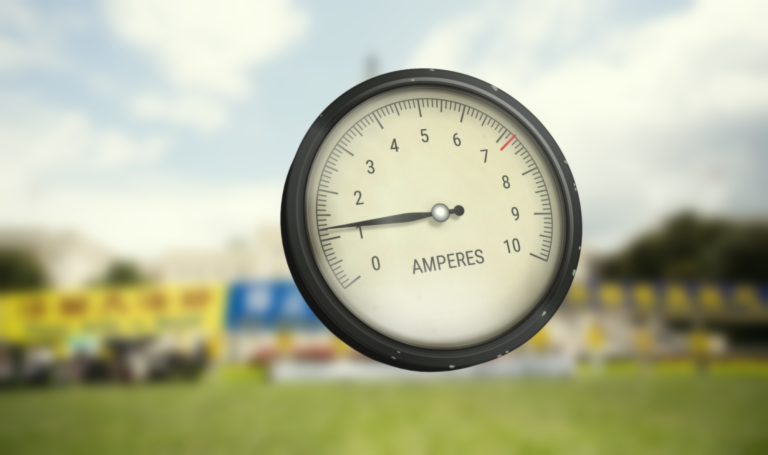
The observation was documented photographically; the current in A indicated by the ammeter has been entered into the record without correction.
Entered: 1.2 A
